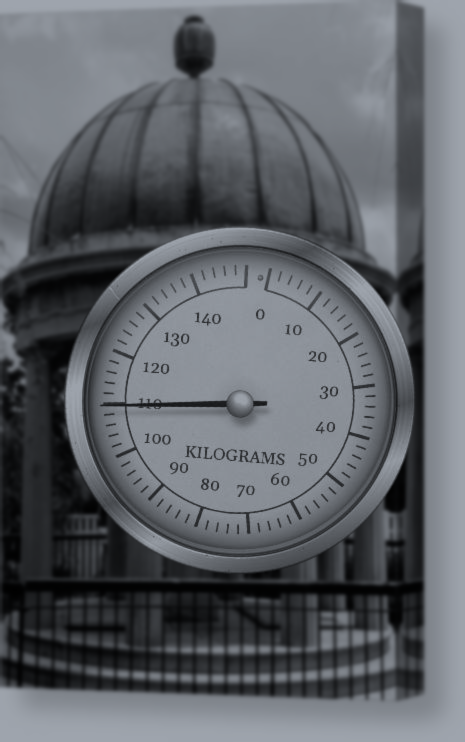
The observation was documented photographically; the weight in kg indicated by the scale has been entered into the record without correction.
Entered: 110 kg
